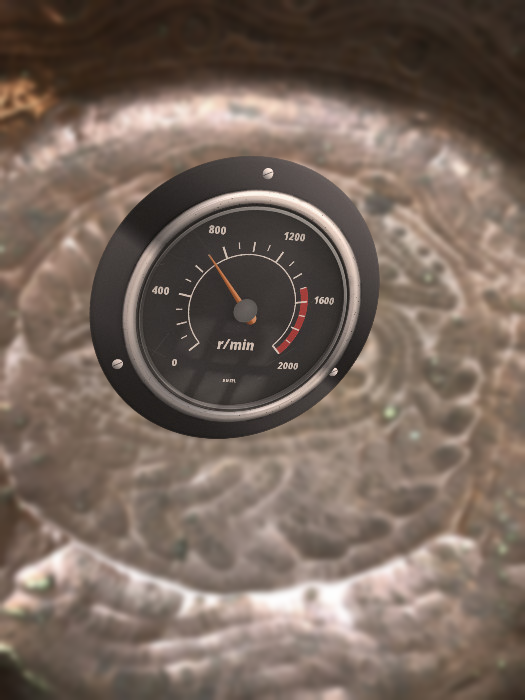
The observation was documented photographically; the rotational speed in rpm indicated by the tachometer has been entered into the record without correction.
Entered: 700 rpm
